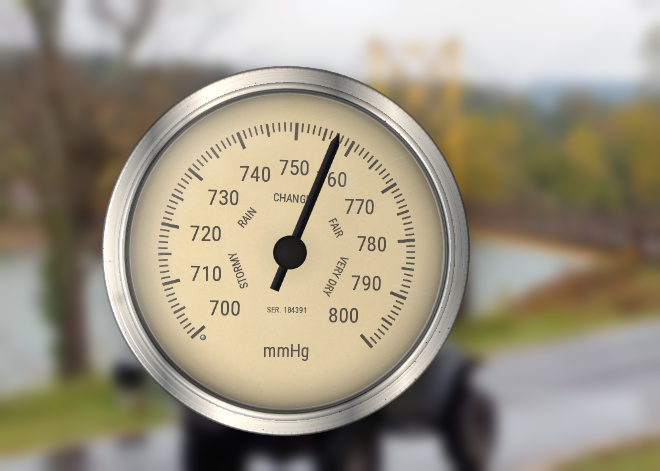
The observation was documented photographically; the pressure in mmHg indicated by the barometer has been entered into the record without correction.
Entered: 757 mmHg
